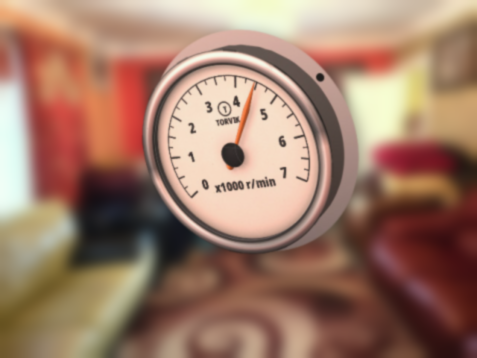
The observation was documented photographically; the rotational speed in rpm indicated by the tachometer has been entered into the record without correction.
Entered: 4500 rpm
